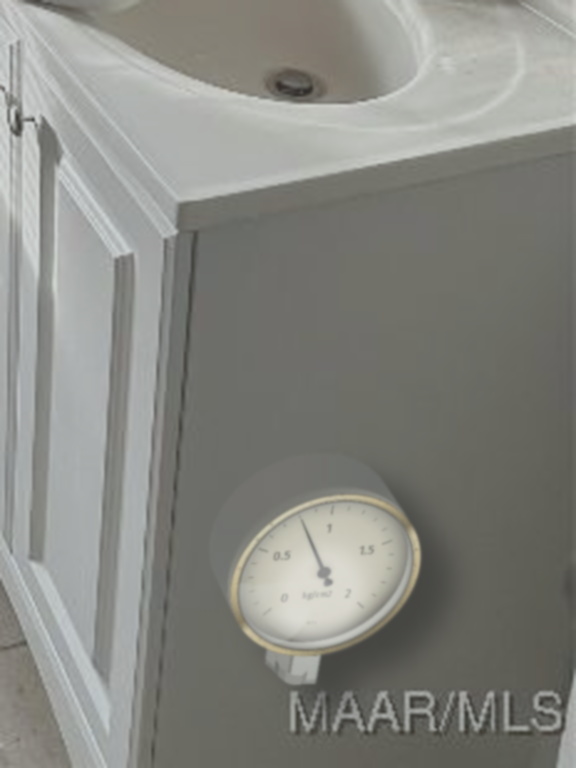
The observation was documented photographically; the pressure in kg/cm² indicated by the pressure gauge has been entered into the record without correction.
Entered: 0.8 kg/cm²
